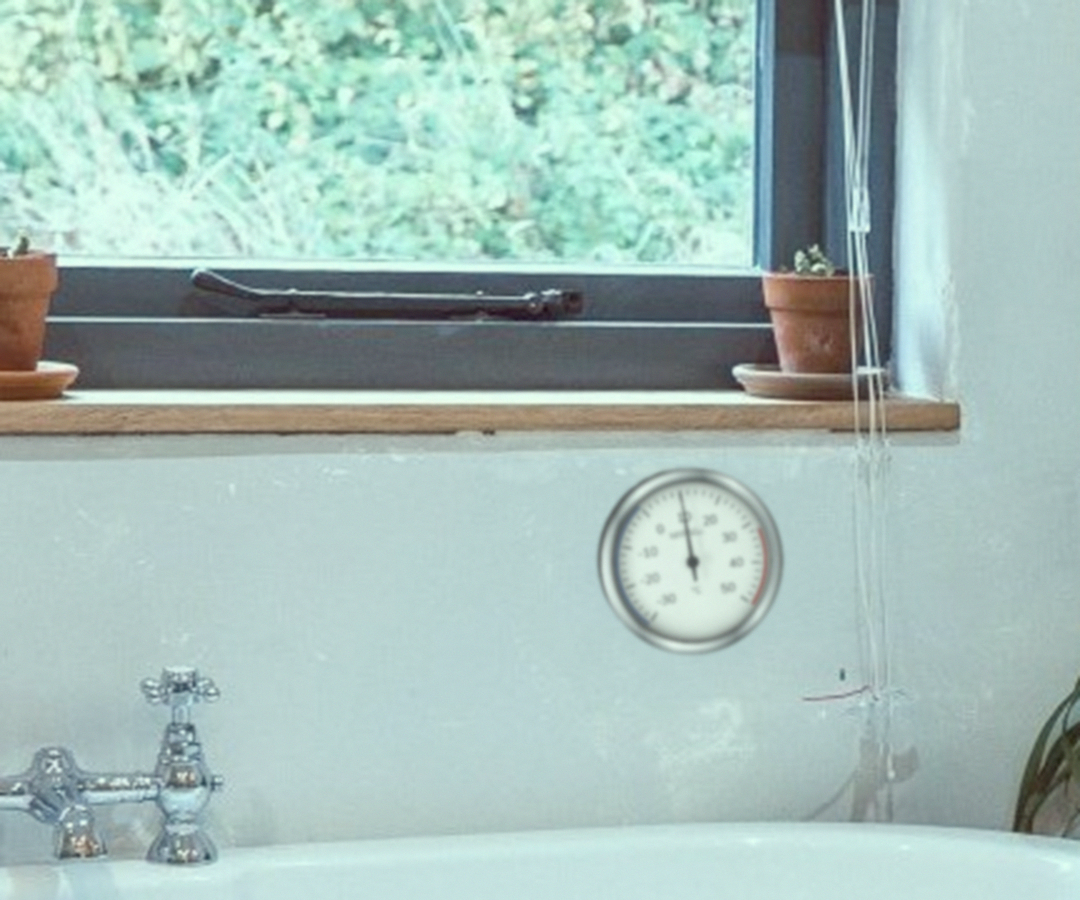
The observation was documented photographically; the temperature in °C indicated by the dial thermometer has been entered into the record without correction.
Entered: 10 °C
